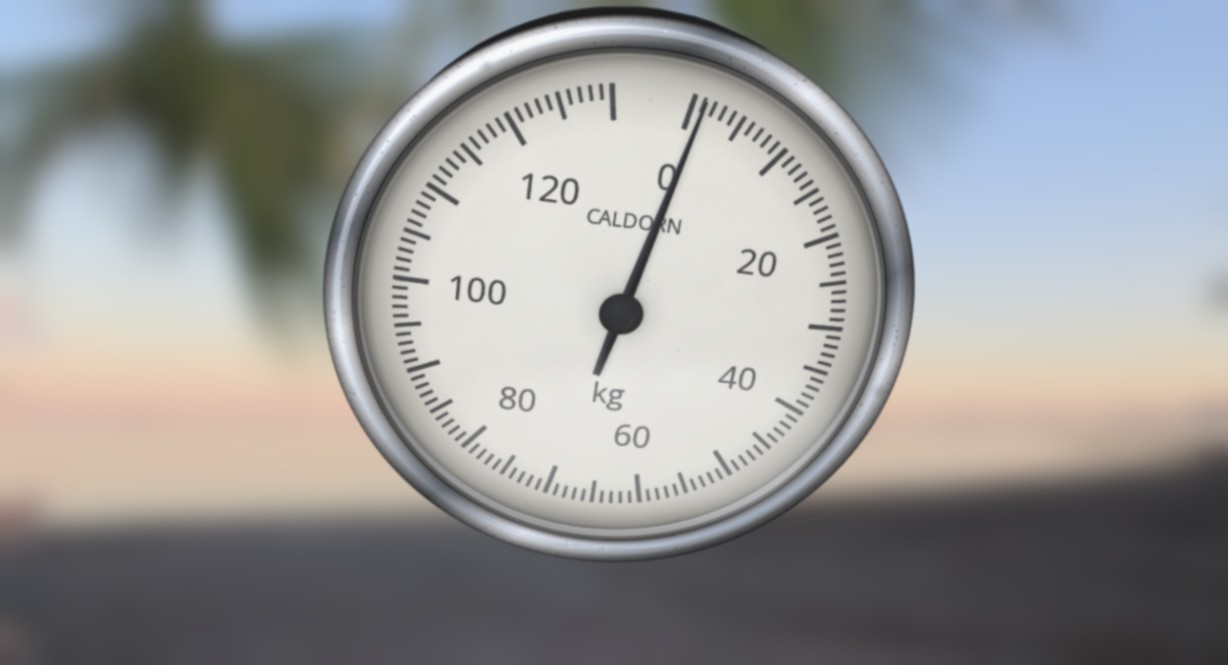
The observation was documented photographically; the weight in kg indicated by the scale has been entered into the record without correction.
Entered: 1 kg
